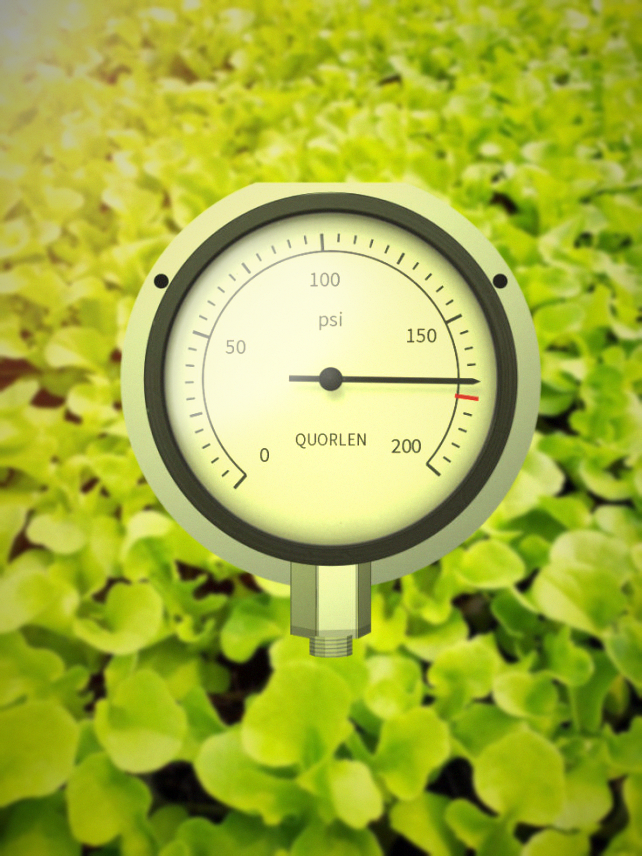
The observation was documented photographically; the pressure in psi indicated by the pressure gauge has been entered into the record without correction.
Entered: 170 psi
